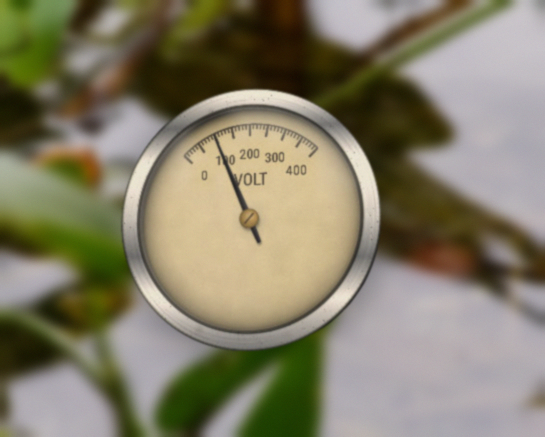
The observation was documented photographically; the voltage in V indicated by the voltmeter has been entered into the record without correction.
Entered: 100 V
